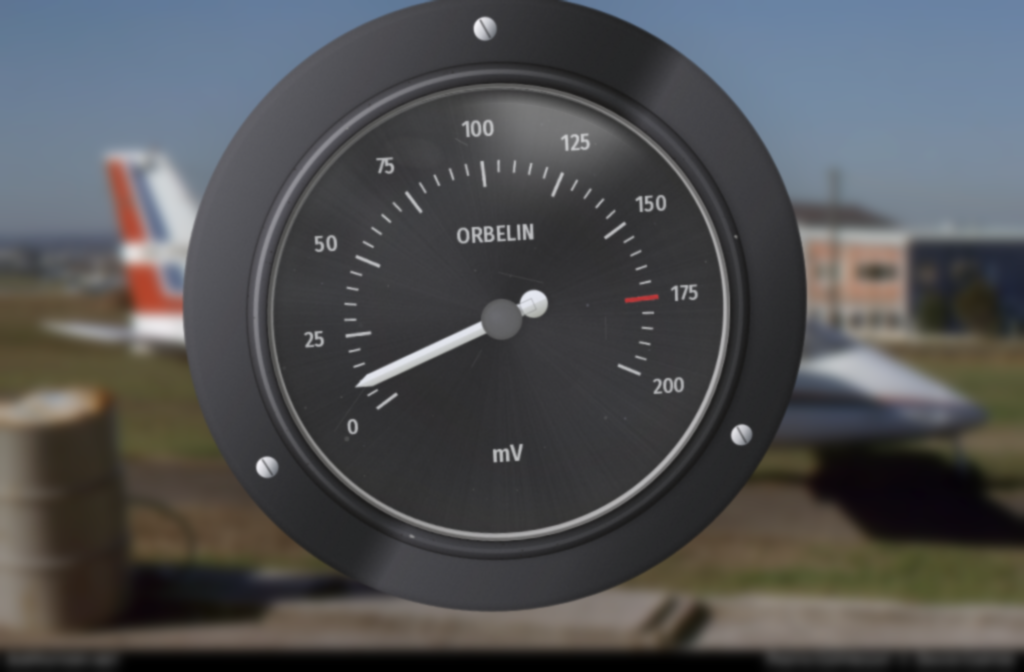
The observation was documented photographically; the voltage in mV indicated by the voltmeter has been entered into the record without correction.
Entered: 10 mV
